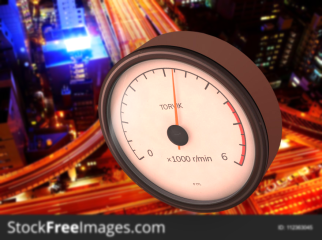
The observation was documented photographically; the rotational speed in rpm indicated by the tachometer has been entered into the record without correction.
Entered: 3250 rpm
